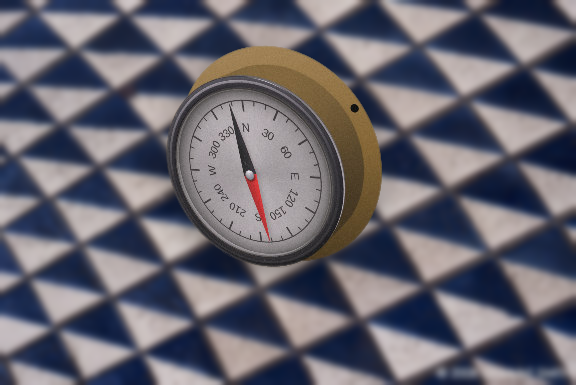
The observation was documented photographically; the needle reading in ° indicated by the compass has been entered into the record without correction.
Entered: 170 °
